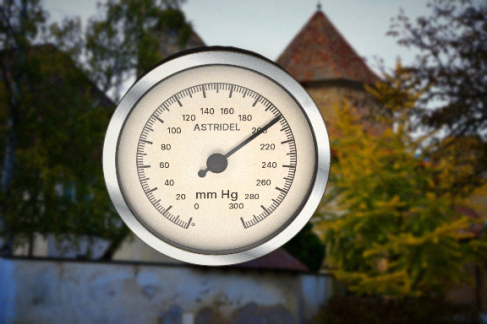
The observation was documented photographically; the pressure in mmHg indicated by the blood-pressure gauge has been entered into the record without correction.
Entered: 200 mmHg
